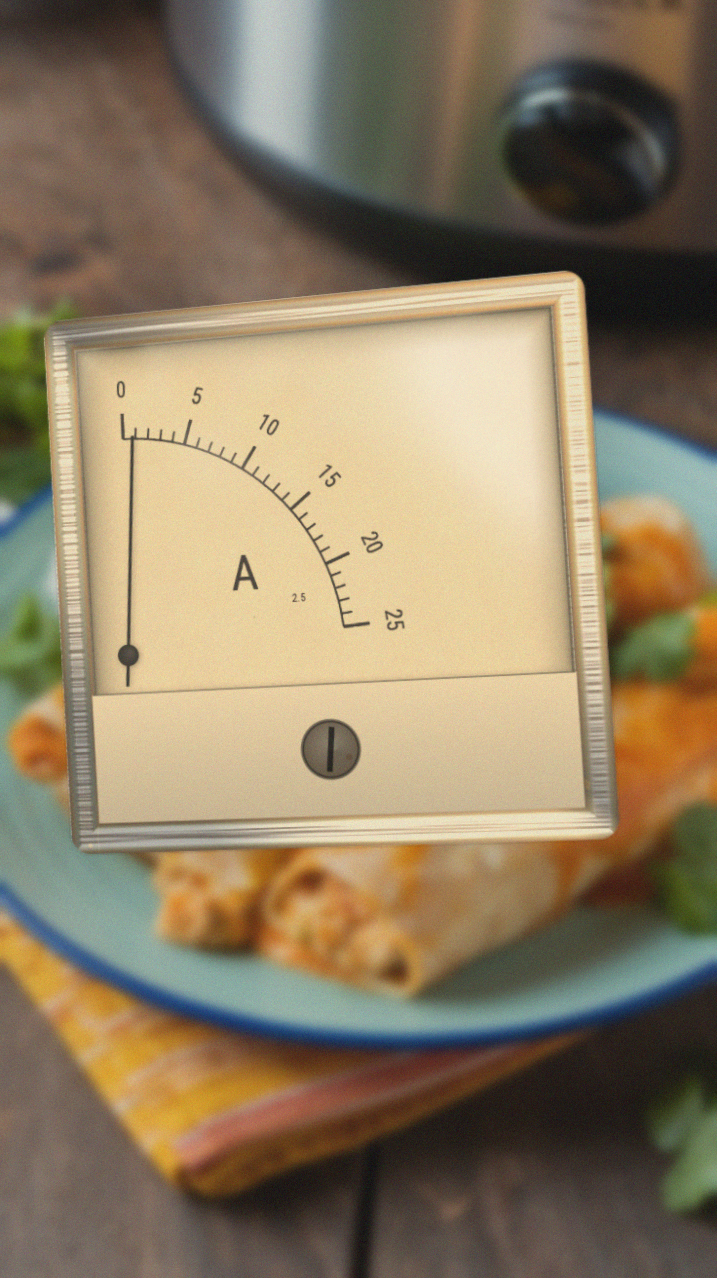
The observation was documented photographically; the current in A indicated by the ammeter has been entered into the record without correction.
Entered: 1 A
